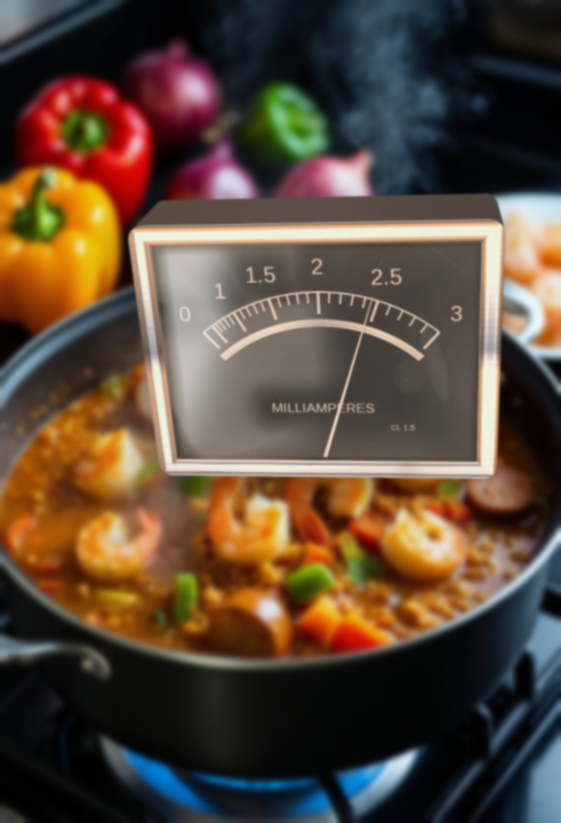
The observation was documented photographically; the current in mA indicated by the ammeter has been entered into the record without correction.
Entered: 2.45 mA
